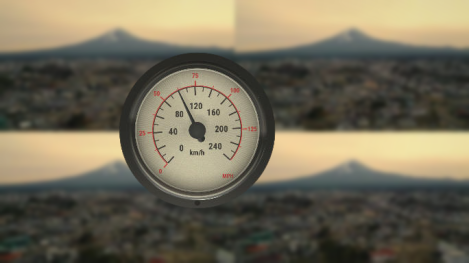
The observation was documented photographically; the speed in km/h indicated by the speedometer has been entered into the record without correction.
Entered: 100 km/h
